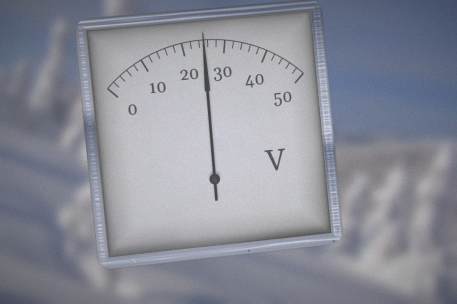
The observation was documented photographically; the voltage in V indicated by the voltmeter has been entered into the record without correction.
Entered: 25 V
